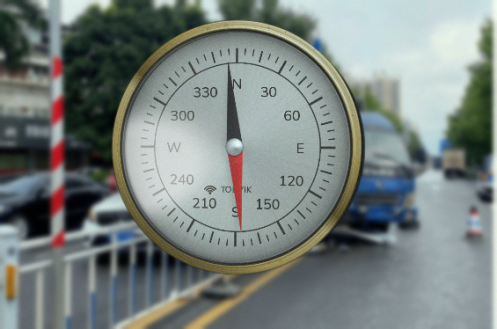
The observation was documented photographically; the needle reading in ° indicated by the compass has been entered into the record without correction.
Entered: 175 °
